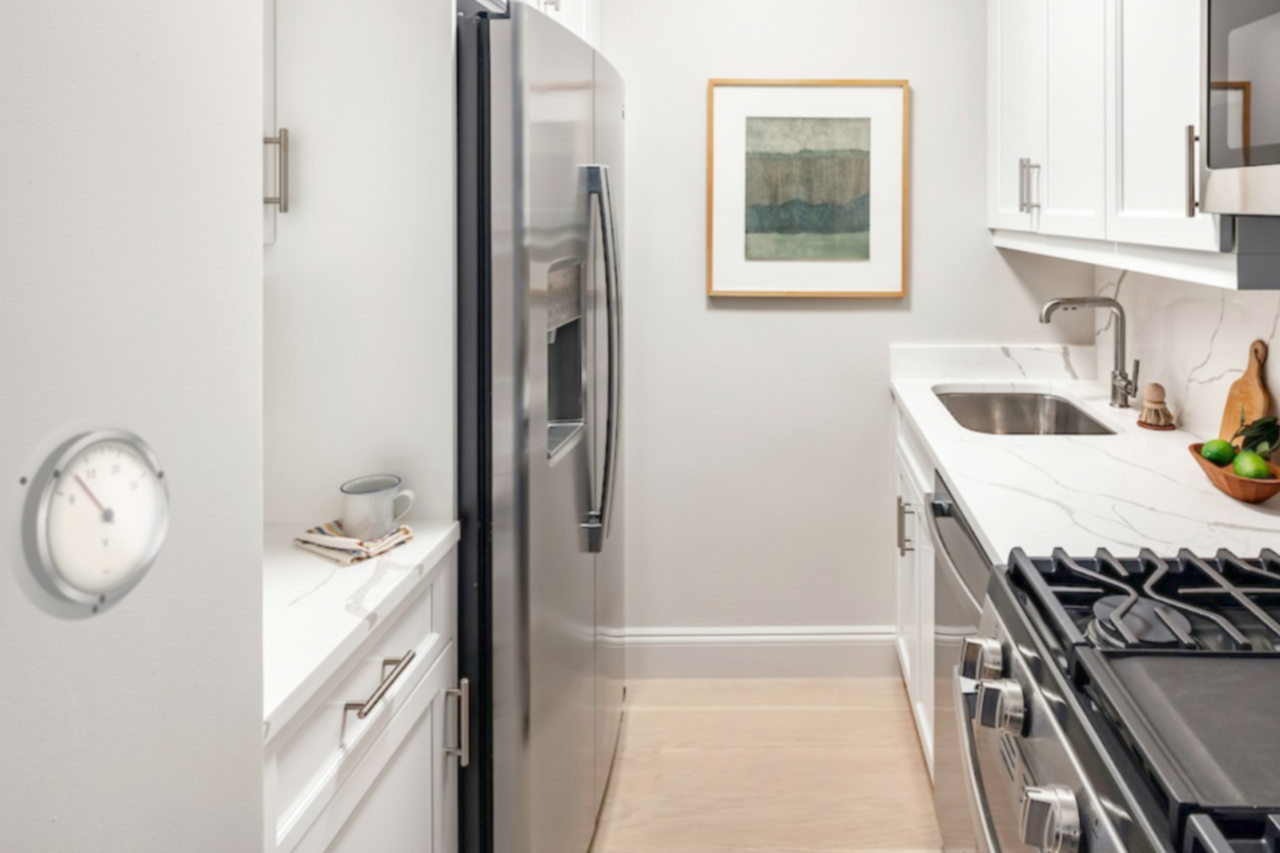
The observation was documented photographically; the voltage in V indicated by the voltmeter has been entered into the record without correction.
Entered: 5 V
